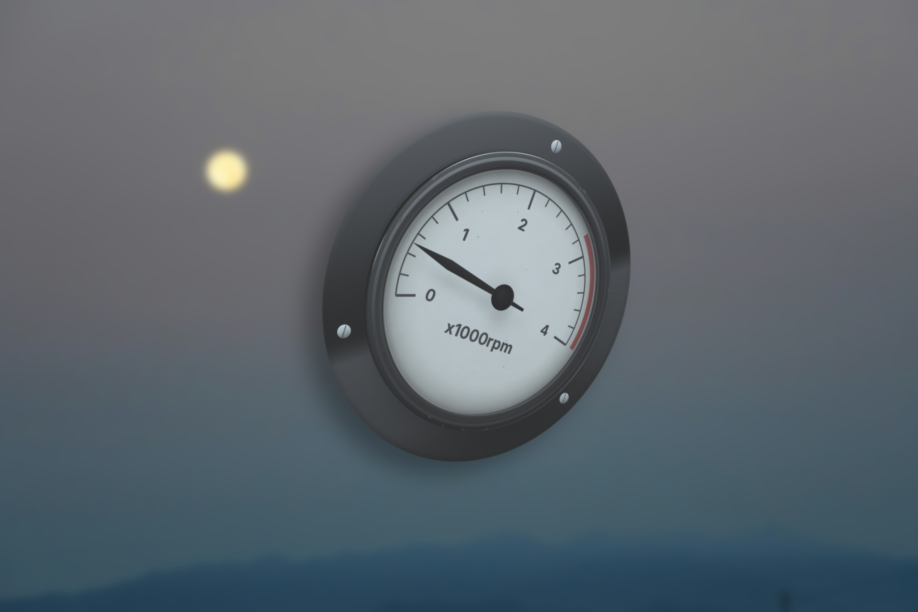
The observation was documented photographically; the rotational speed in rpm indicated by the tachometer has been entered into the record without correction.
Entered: 500 rpm
